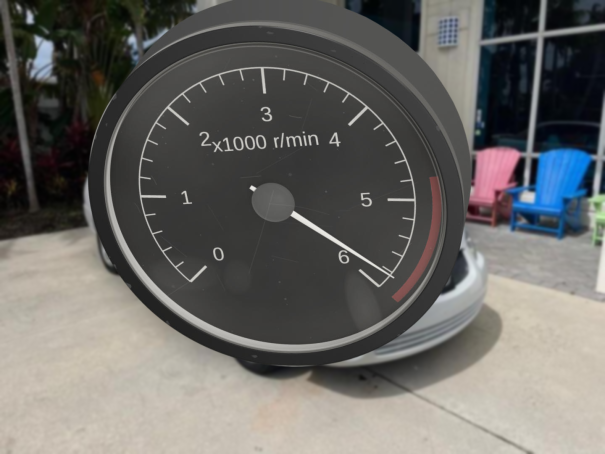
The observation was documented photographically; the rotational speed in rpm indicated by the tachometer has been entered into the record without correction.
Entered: 5800 rpm
